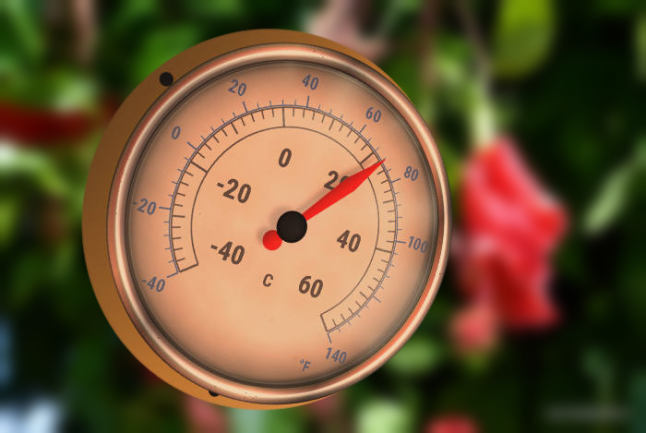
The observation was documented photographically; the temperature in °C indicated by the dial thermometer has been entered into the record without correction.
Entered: 22 °C
